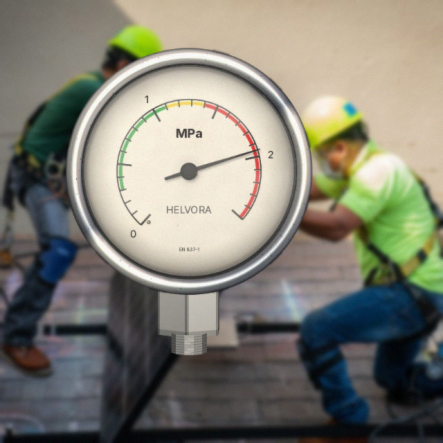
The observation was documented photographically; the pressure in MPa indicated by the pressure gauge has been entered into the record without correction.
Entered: 1.95 MPa
